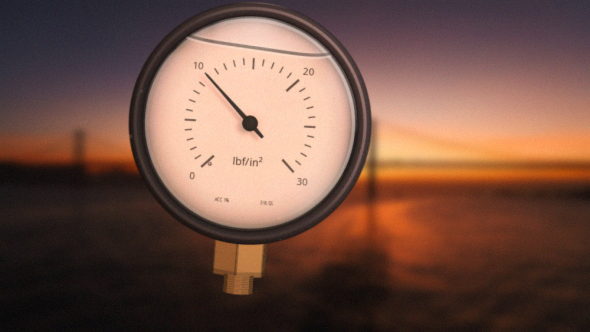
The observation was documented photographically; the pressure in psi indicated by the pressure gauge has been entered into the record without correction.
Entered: 10 psi
